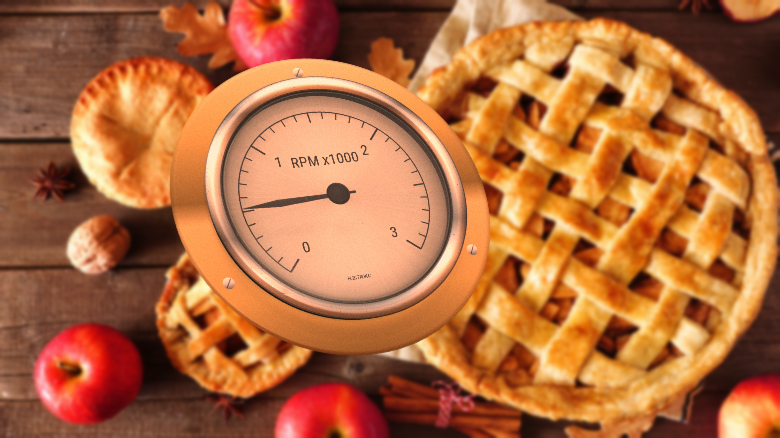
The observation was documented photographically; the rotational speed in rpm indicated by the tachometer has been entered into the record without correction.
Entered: 500 rpm
